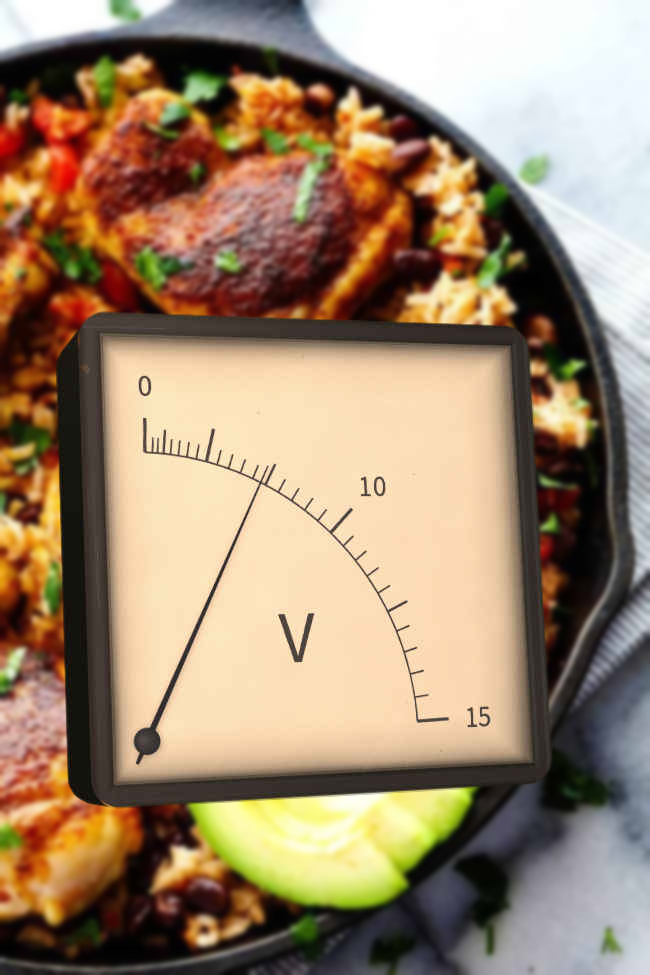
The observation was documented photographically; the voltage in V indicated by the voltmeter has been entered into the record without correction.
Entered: 7.25 V
